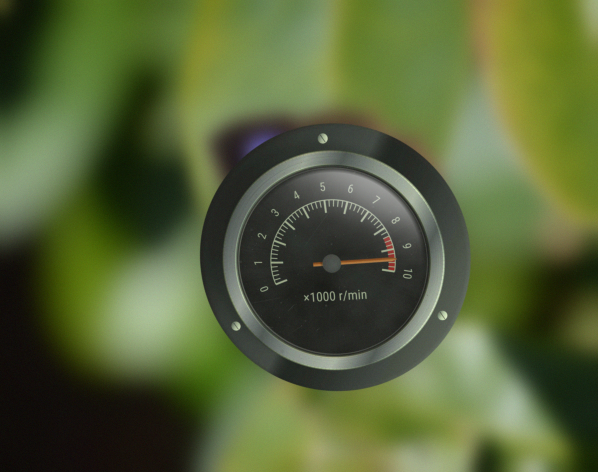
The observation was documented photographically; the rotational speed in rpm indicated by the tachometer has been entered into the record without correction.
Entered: 9400 rpm
